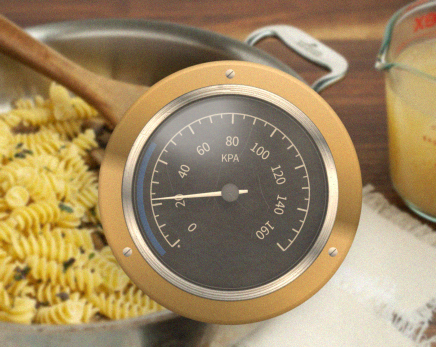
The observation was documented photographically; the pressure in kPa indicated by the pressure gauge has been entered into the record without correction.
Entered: 22.5 kPa
